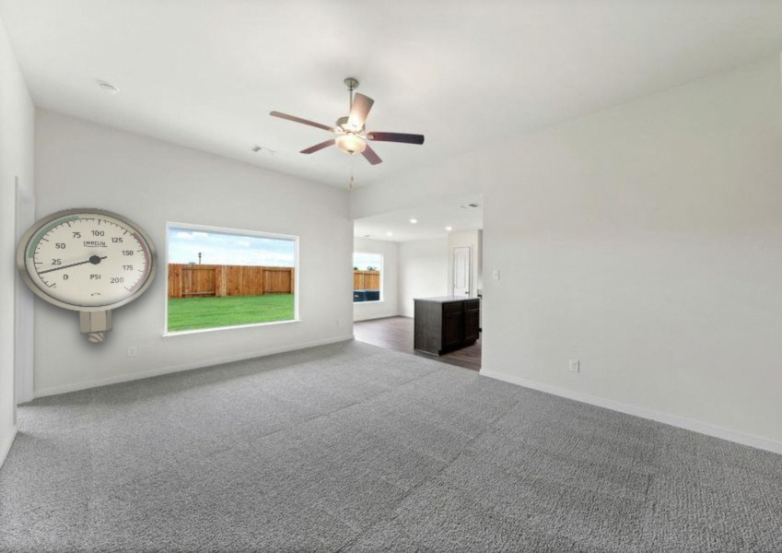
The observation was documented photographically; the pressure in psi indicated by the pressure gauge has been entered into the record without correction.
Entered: 15 psi
